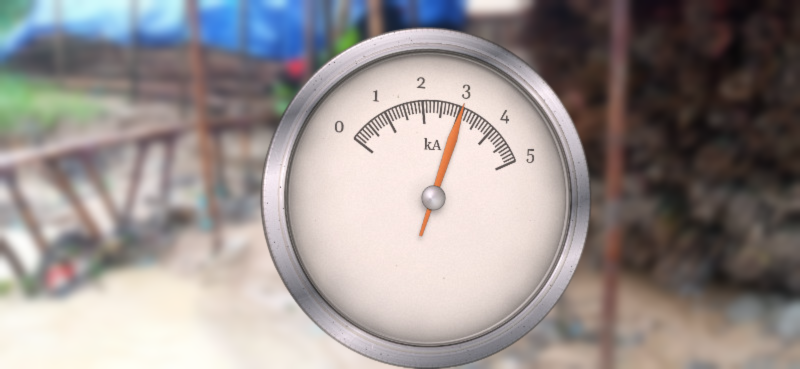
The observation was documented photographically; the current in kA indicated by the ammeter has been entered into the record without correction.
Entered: 3 kA
